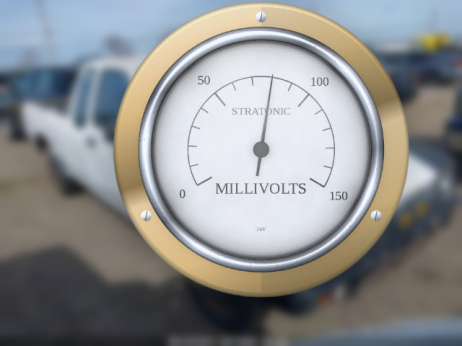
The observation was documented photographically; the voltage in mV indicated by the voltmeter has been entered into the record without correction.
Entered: 80 mV
